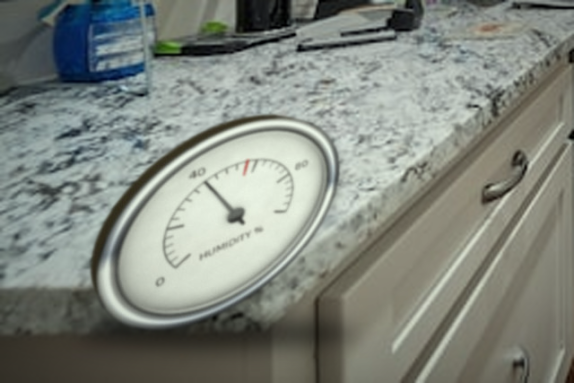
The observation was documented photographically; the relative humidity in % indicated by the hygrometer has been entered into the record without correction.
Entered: 40 %
